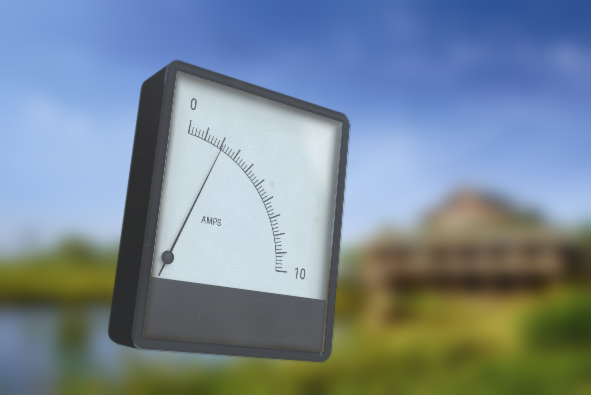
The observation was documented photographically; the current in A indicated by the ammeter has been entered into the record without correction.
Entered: 2 A
